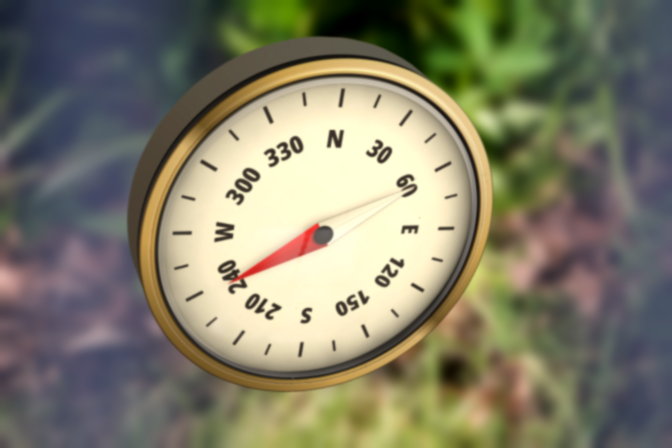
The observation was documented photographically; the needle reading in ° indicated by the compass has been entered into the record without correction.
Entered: 240 °
